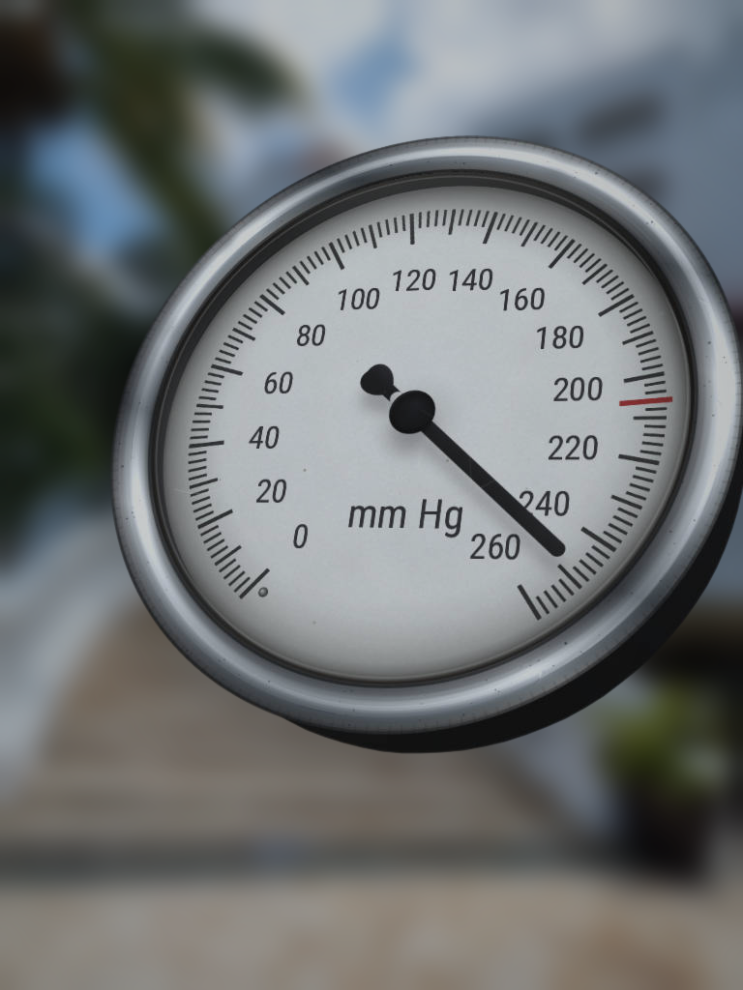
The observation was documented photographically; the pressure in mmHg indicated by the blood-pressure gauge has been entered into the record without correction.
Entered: 248 mmHg
